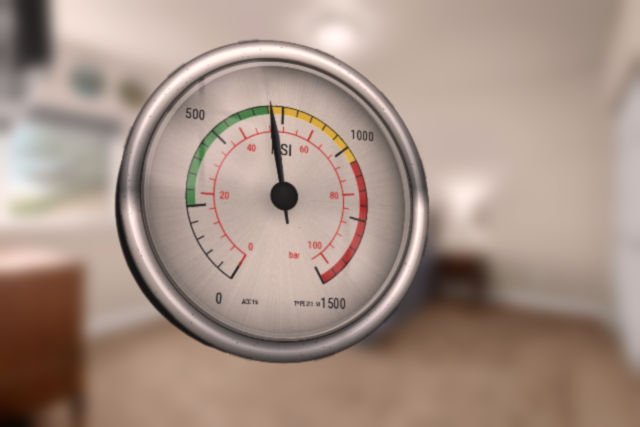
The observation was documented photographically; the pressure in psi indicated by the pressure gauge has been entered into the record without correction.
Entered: 700 psi
